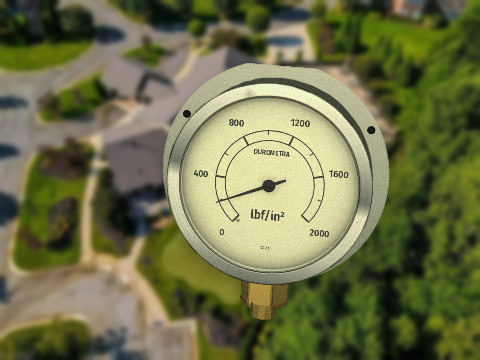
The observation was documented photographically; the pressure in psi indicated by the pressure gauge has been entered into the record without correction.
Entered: 200 psi
